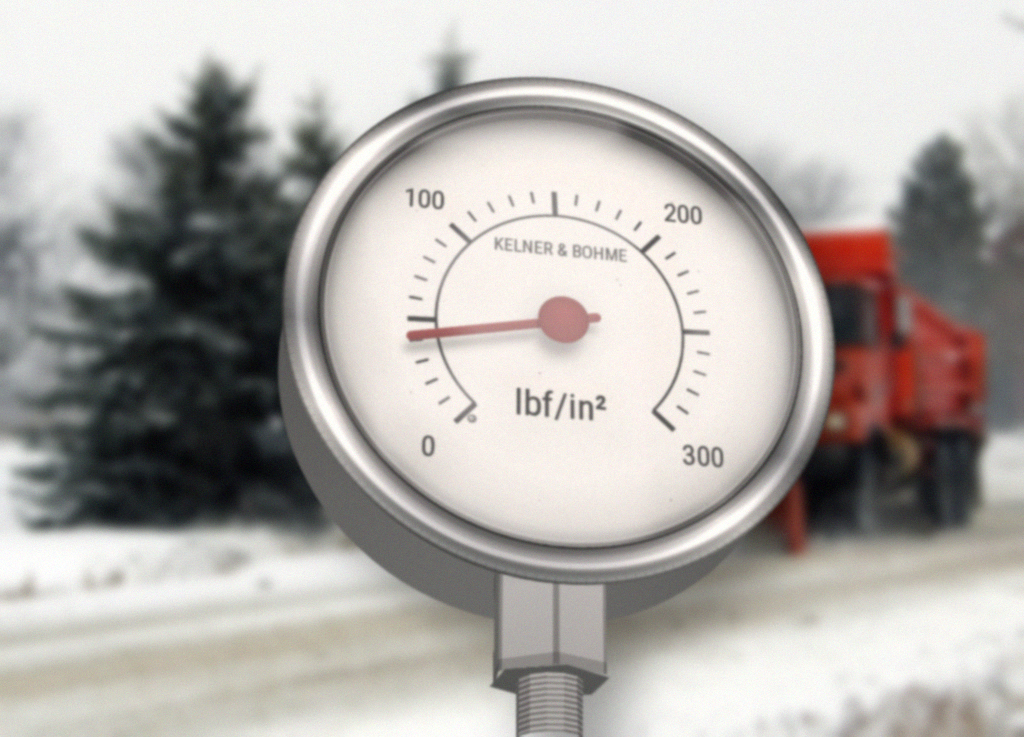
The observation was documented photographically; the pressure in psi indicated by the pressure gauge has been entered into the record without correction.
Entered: 40 psi
